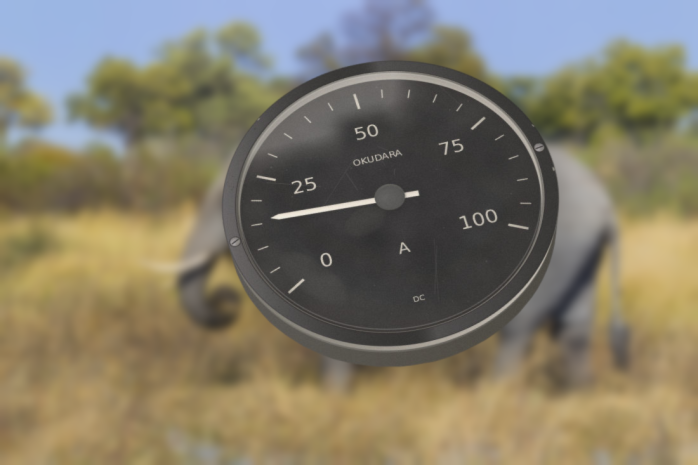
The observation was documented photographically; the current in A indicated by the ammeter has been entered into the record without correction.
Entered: 15 A
